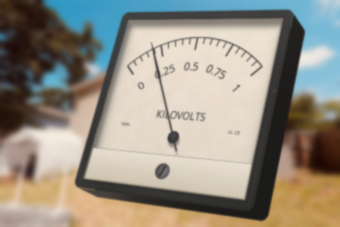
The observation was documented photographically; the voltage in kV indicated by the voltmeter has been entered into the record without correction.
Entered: 0.2 kV
